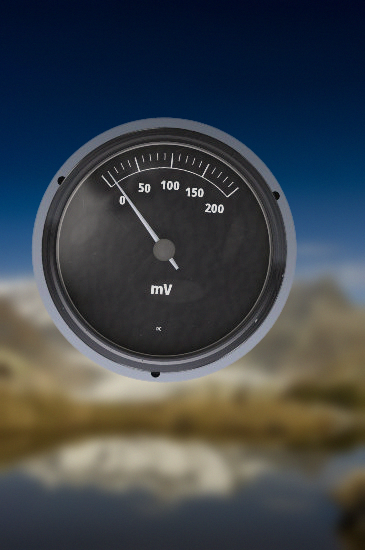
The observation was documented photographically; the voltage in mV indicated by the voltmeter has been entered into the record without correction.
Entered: 10 mV
